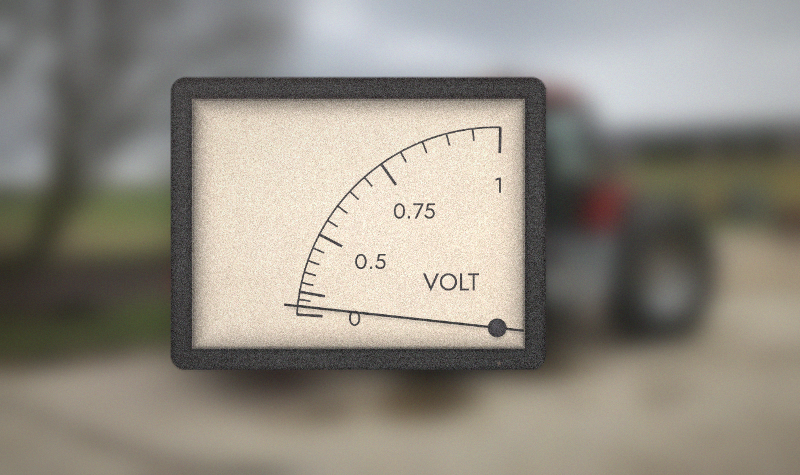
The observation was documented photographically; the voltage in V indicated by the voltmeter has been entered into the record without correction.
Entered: 0.15 V
